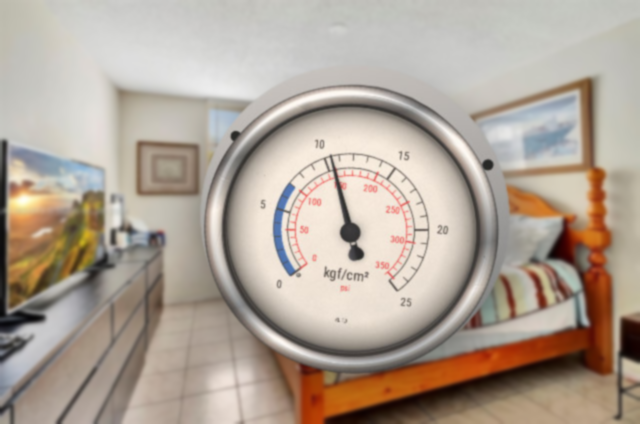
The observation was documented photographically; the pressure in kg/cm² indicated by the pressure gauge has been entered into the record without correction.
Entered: 10.5 kg/cm²
